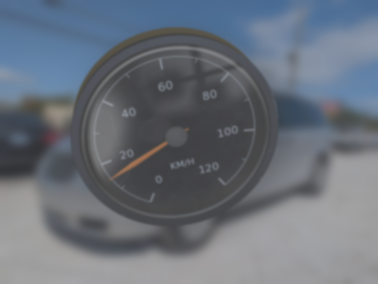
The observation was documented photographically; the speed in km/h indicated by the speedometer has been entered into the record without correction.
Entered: 15 km/h
